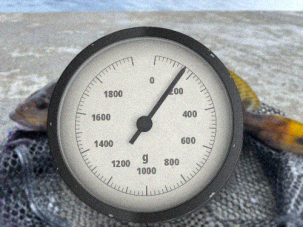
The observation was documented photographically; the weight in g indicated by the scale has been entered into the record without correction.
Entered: 160 g
